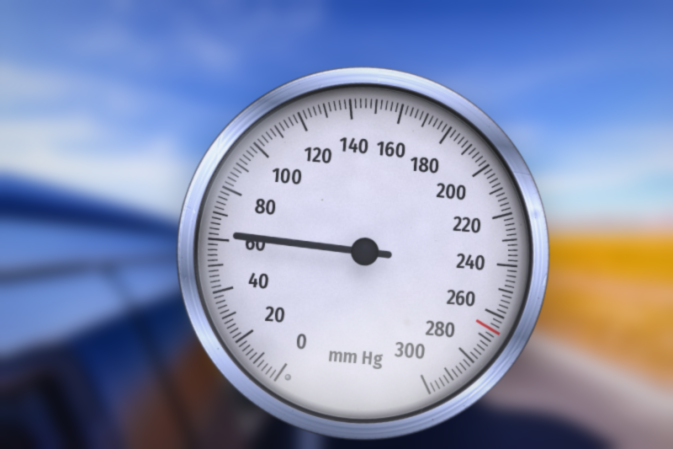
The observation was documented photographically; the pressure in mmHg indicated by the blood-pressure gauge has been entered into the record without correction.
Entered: 62 mmHg
